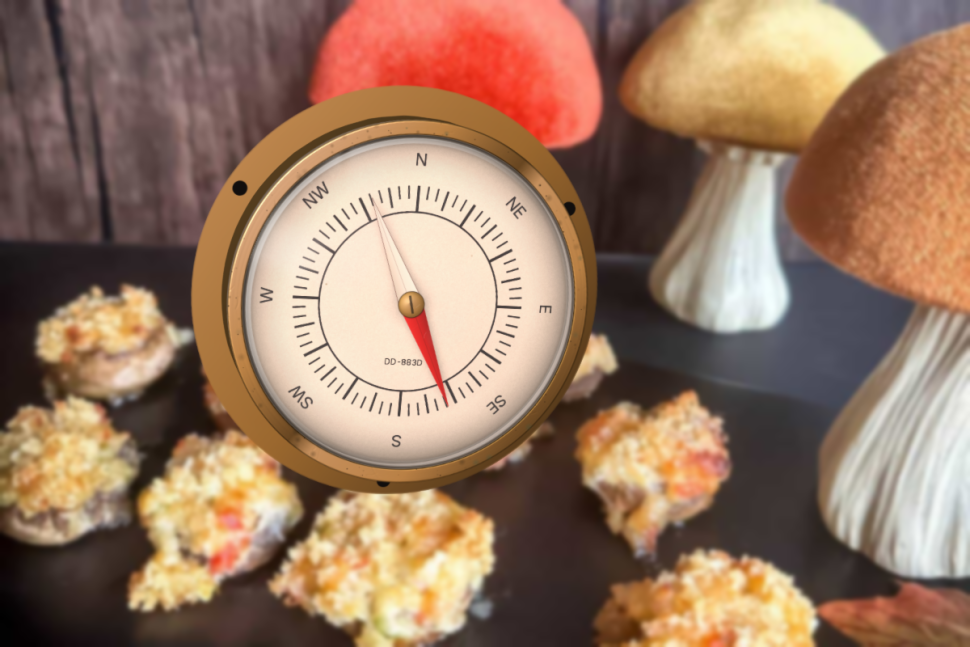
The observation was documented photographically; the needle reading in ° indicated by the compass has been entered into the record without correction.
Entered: 155 °
